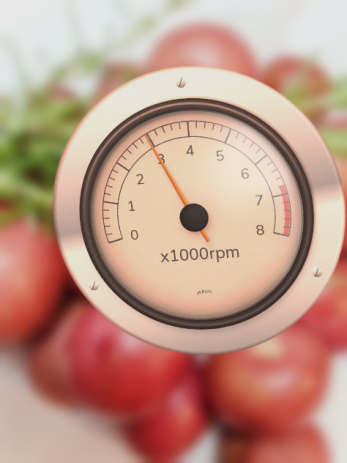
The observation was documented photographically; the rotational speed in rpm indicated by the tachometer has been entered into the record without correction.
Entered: 3000 rpm
